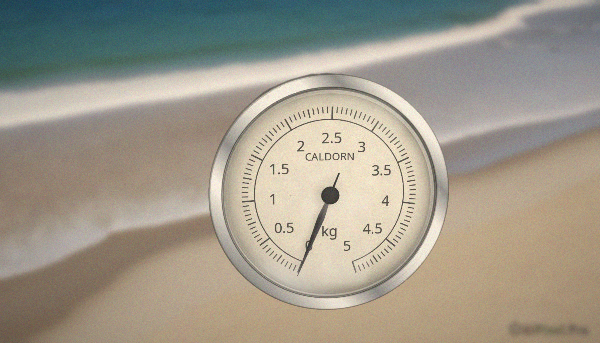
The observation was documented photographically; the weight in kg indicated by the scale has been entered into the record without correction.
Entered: 0 kg
